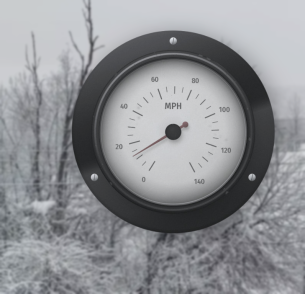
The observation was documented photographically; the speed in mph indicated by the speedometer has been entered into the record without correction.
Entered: 12.5 mph
